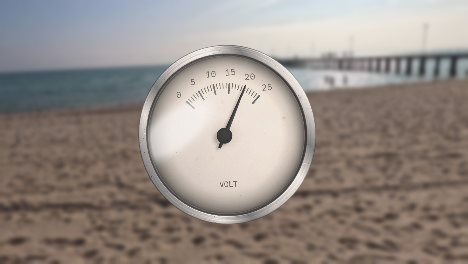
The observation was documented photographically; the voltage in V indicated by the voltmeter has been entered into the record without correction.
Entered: 20 V
